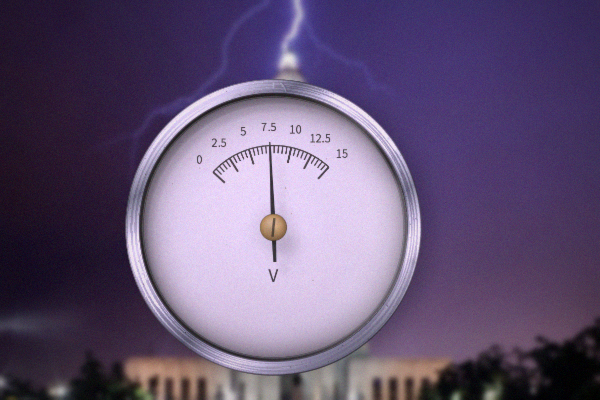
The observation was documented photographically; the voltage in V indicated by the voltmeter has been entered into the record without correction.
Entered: 7.5 V
